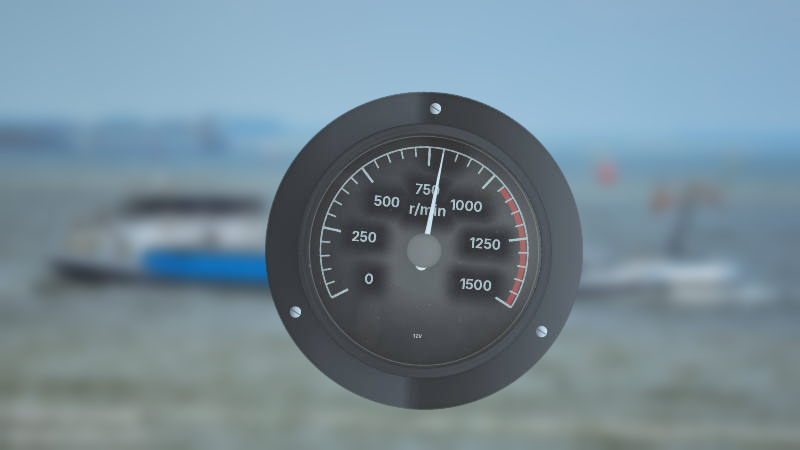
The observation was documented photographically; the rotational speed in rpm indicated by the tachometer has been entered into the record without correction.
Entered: 800 rpm
